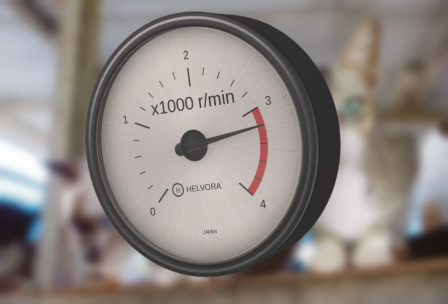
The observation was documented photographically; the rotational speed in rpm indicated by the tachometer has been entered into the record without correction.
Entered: 3200 rpm
